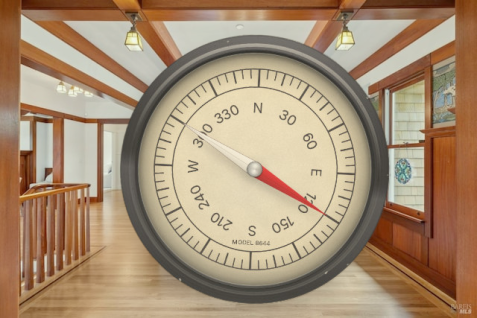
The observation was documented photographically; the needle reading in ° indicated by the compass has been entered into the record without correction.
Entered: 120 °
